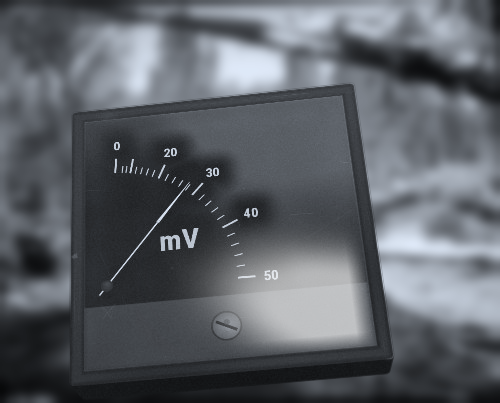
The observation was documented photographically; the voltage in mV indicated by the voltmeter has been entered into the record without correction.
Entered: 28 mV
